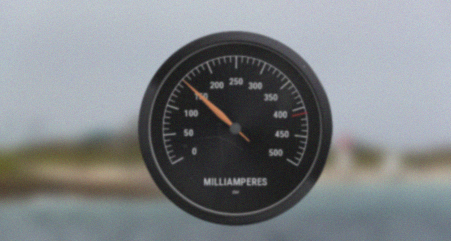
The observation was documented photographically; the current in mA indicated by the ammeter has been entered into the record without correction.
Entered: 150 mA
